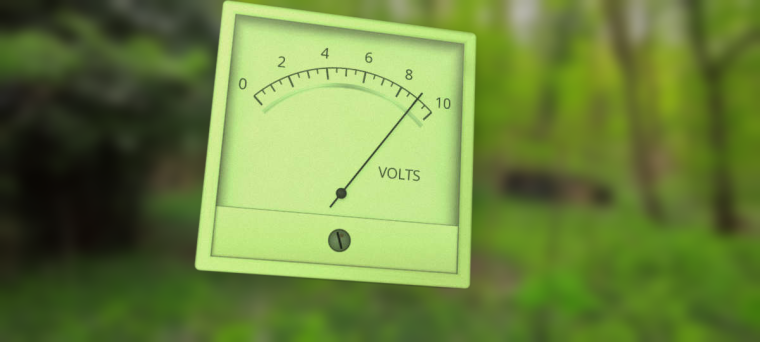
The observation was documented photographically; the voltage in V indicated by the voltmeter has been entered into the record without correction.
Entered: 9 V
